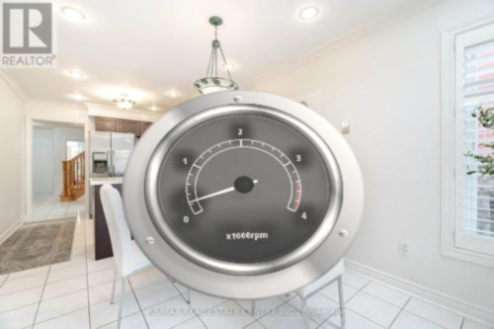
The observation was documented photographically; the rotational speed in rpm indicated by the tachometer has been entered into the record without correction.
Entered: 200 rpm
